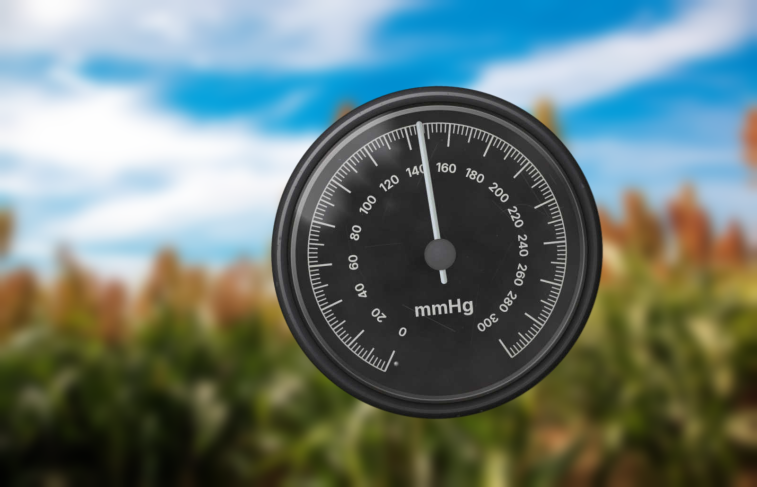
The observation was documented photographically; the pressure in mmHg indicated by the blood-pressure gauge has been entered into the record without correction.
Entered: 146 mmHg
